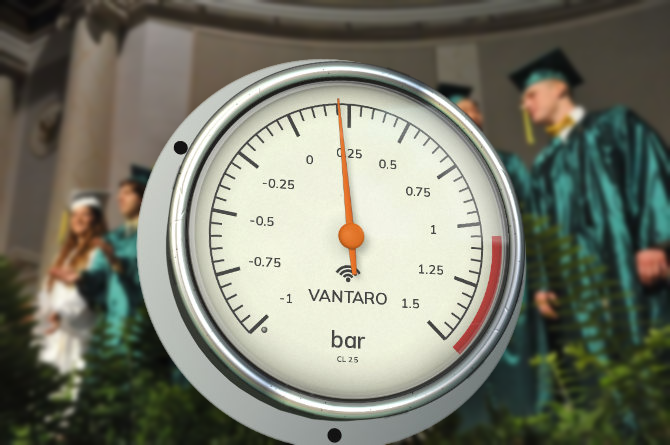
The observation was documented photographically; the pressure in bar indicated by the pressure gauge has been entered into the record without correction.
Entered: 0.2 bar
